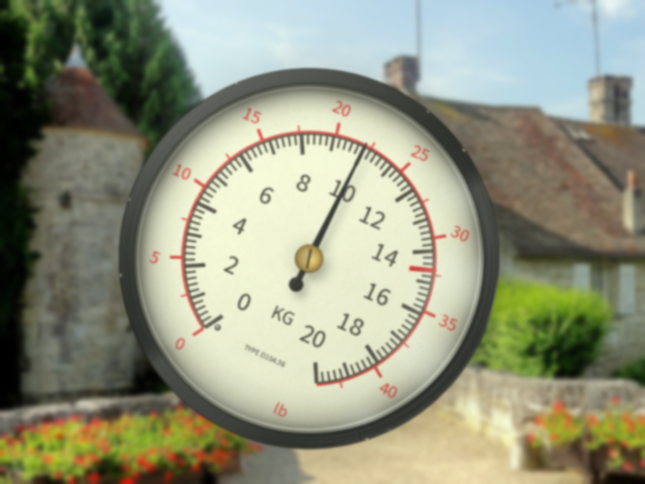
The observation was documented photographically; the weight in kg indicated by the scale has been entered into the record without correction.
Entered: 10 kg
